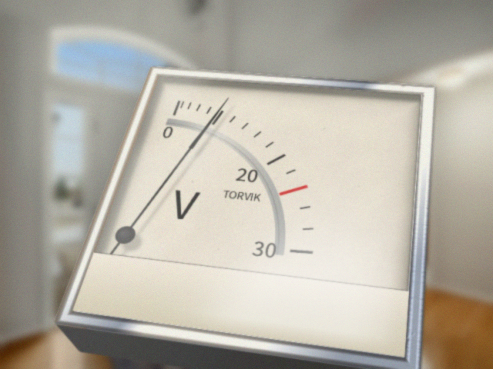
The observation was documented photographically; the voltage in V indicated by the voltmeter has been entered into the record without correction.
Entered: 10 V
